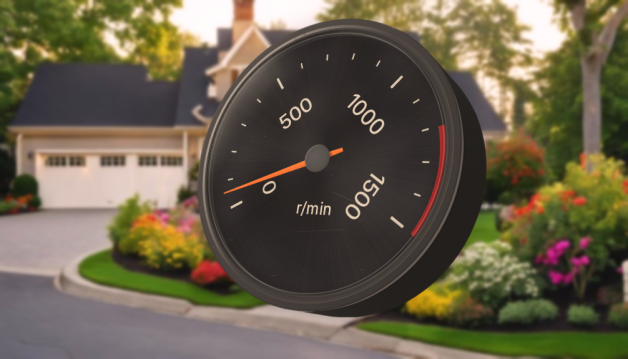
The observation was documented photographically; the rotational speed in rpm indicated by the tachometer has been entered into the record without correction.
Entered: 50 rpm
